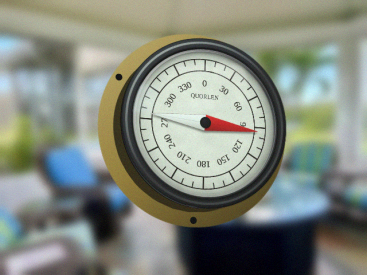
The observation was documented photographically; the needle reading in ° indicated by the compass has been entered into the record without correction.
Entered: 95 °
